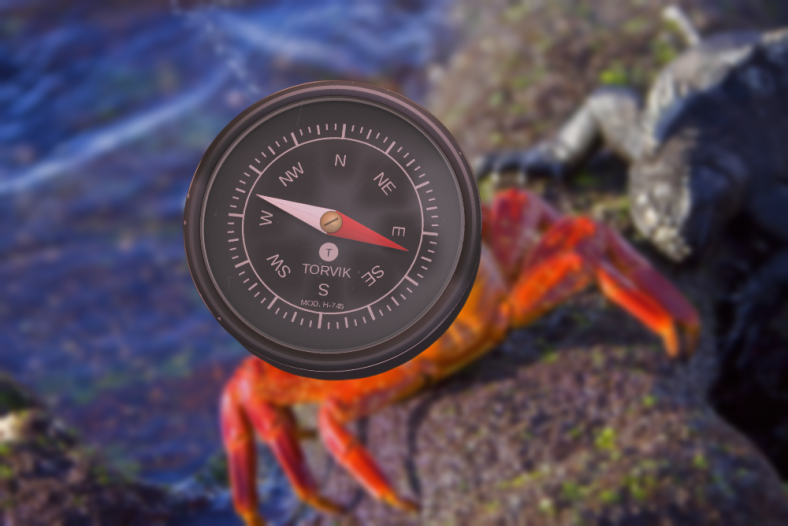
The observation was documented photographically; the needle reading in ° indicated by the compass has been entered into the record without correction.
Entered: 105 °
